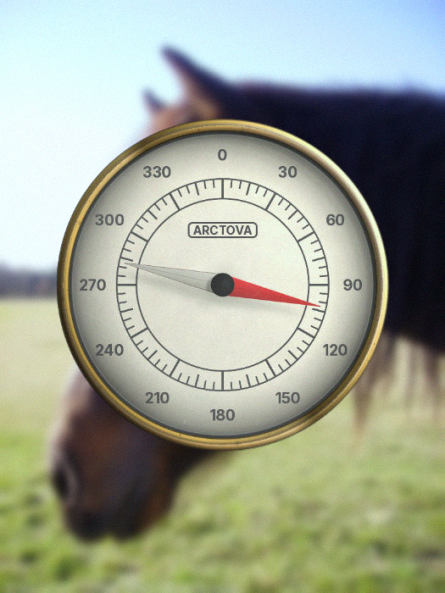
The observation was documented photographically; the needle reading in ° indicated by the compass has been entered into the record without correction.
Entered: 102.5 °
